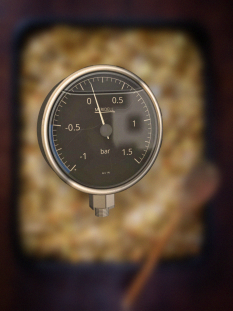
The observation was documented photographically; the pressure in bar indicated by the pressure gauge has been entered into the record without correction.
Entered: 0.1 bar
